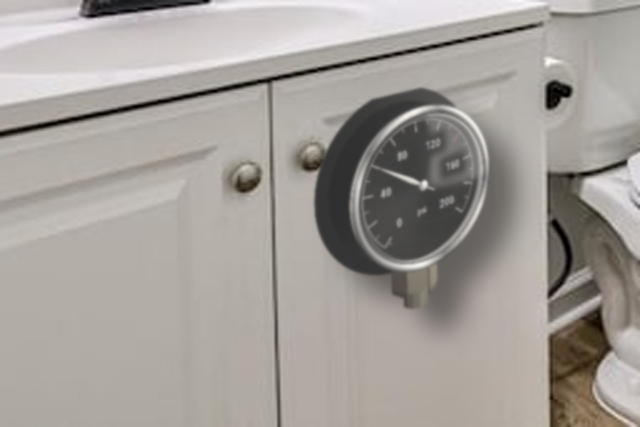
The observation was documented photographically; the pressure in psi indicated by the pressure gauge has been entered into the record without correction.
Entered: 60 psi
